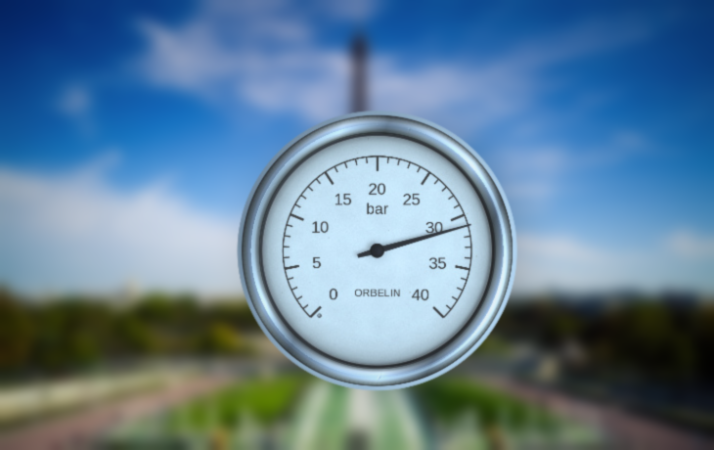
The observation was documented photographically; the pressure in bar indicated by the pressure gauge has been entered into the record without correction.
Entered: 31 bar
